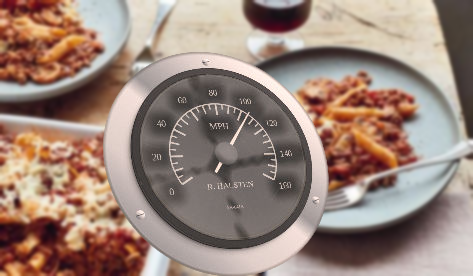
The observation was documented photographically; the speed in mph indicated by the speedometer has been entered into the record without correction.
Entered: 105 mph
